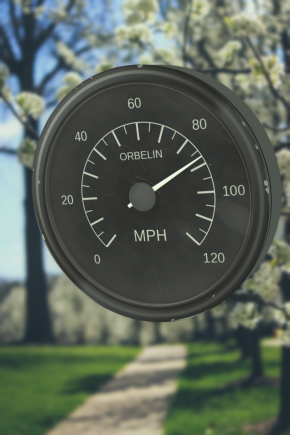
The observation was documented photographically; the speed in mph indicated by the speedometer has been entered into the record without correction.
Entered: 87.5 mph
